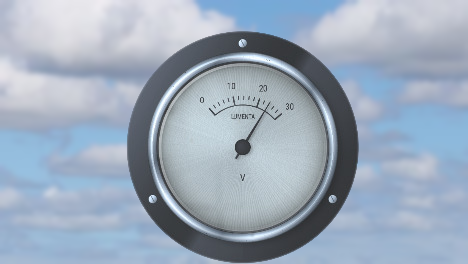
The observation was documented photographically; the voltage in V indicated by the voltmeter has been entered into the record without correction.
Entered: 24 V
